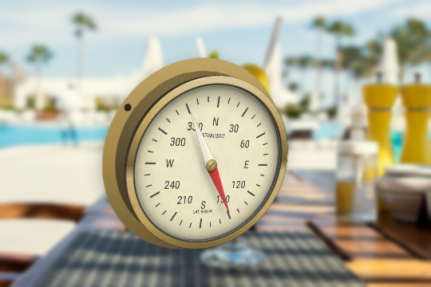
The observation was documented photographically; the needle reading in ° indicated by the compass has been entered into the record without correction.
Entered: 150 °
